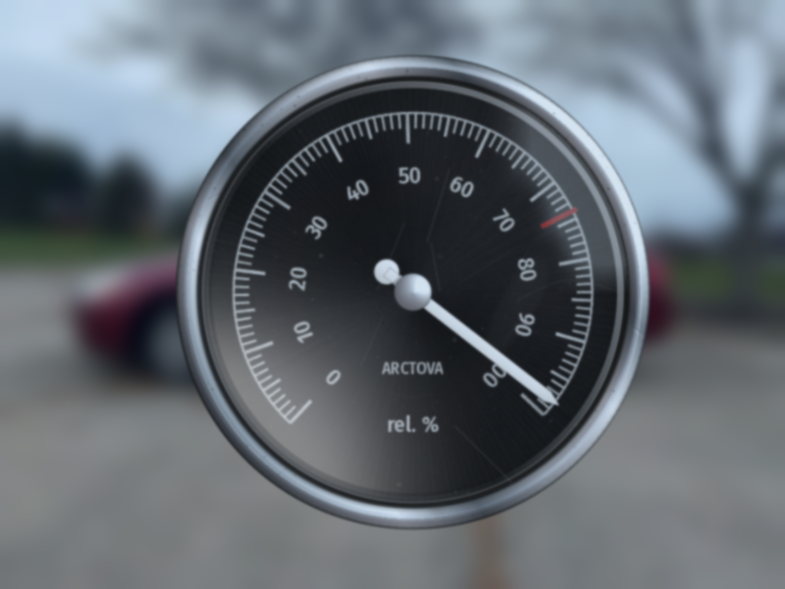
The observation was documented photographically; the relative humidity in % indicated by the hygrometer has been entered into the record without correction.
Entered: 98 %
